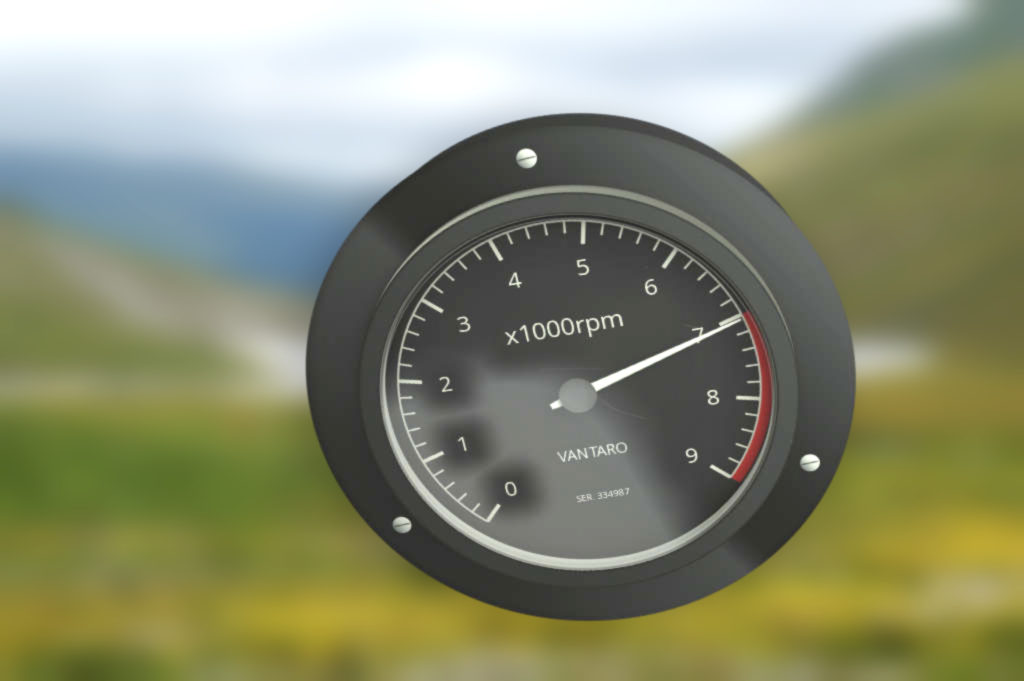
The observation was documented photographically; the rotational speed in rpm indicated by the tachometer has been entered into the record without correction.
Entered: 7000 rpm
